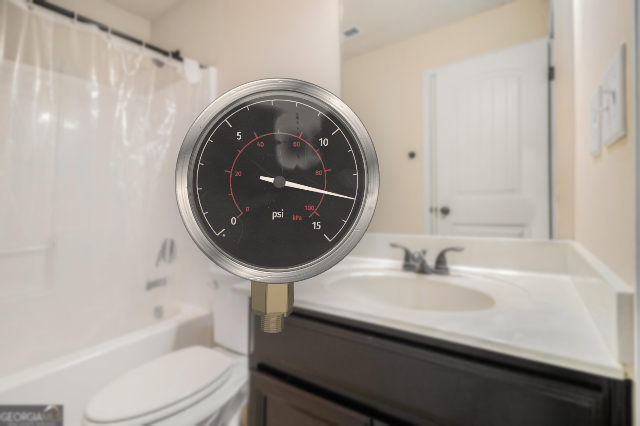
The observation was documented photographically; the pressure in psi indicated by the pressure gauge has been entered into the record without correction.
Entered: 13 psi
